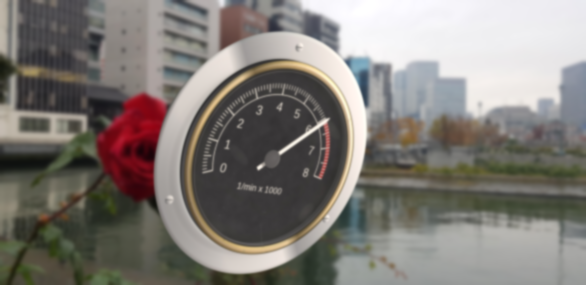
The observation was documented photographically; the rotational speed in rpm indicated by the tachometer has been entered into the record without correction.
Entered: 6000 rpm
